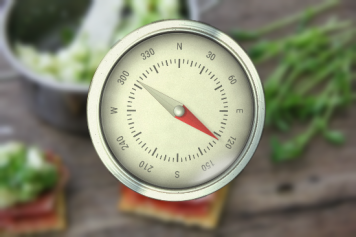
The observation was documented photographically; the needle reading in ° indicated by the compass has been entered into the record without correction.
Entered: 125 °
